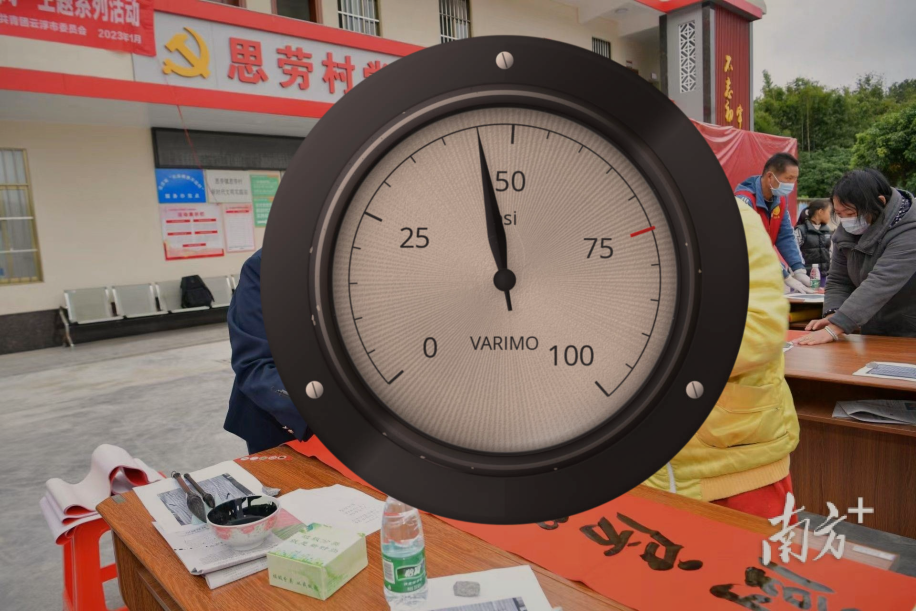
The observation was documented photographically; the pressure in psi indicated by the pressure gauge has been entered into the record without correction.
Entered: 45 psi
